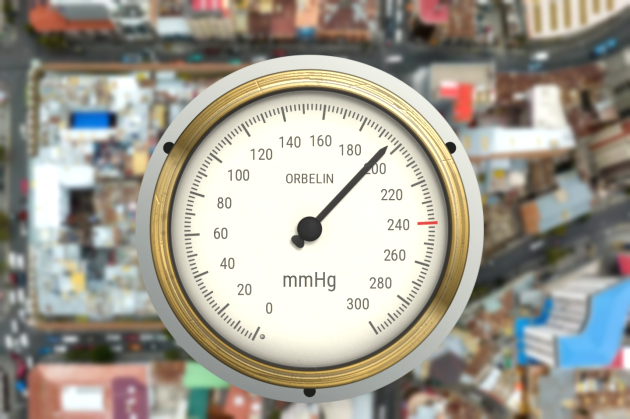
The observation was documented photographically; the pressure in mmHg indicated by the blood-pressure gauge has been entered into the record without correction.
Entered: 196 mmHg
